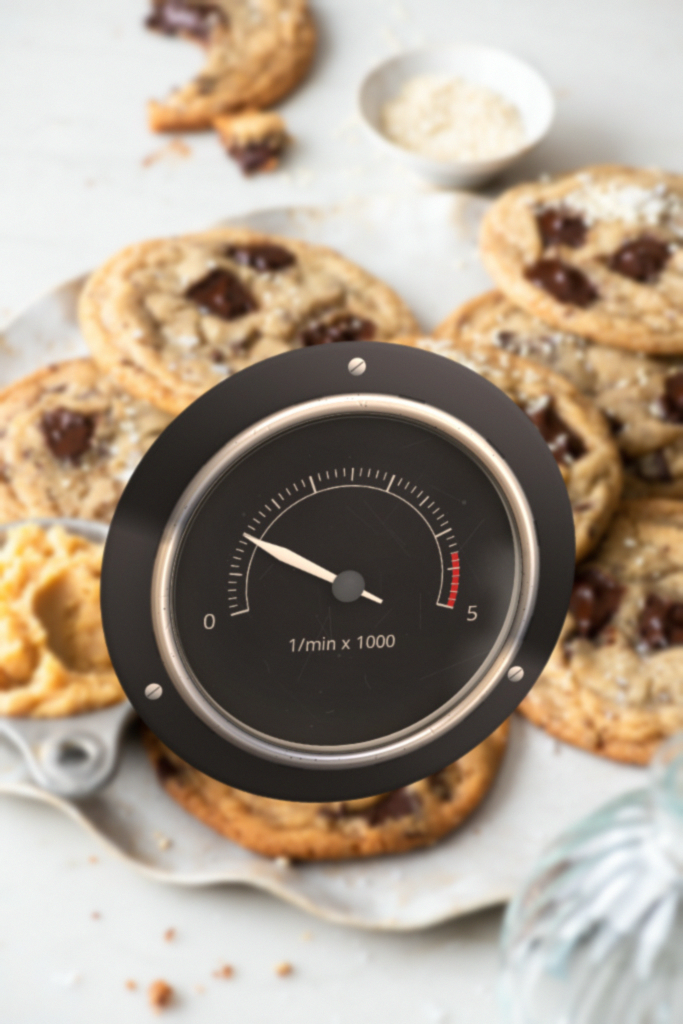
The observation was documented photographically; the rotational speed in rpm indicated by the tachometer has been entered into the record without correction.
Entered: 1000 rpm
